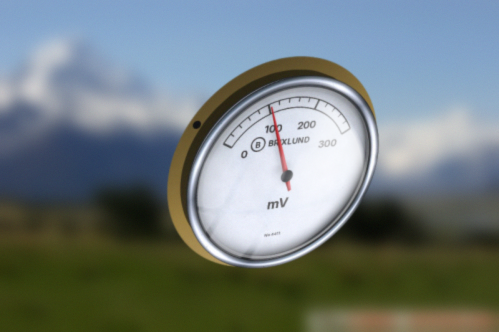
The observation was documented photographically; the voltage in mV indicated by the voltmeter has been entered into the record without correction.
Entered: 100 mV
